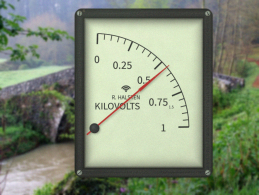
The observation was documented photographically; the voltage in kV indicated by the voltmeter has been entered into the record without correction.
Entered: 0.55 kV
